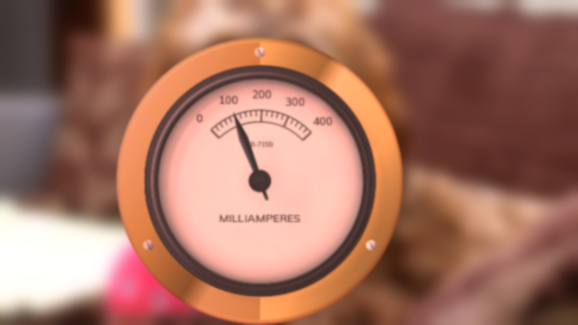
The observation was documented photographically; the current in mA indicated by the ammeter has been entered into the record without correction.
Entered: 100 mA
